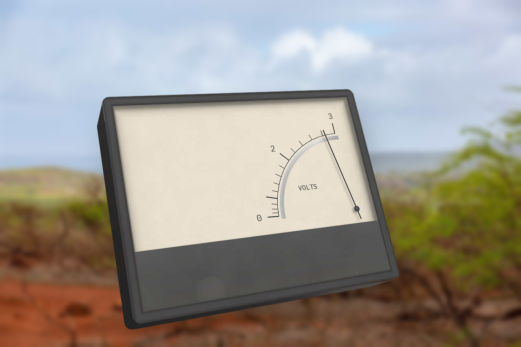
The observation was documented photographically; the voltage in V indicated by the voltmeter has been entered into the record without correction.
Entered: 2.8 V
